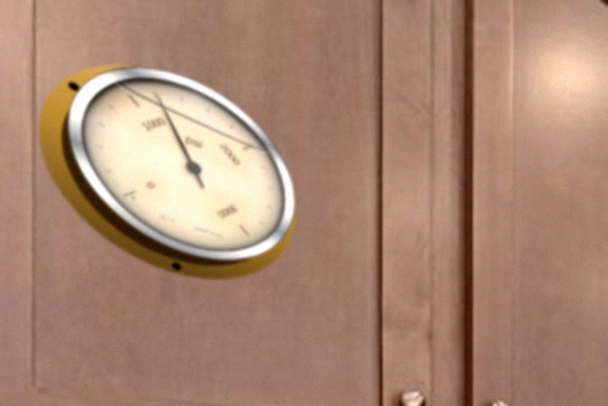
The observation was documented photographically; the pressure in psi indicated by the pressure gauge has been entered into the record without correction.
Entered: 1200 psi
